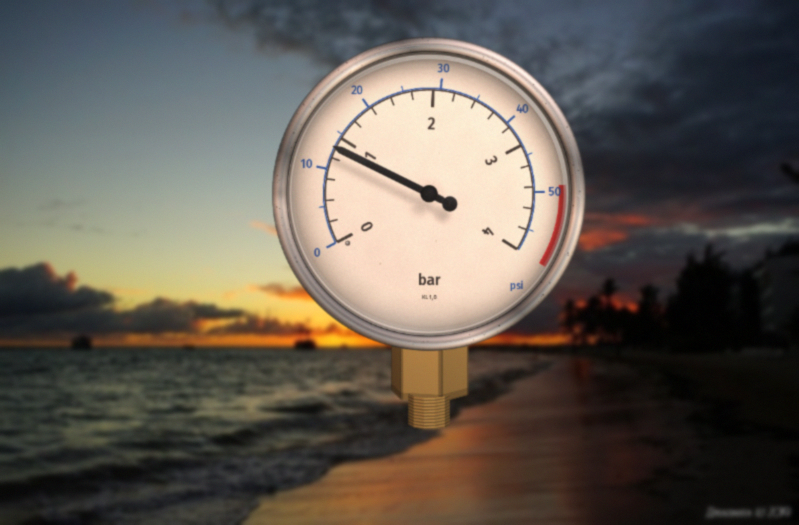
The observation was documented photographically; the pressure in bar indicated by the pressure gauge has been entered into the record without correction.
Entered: 0.9 bar
